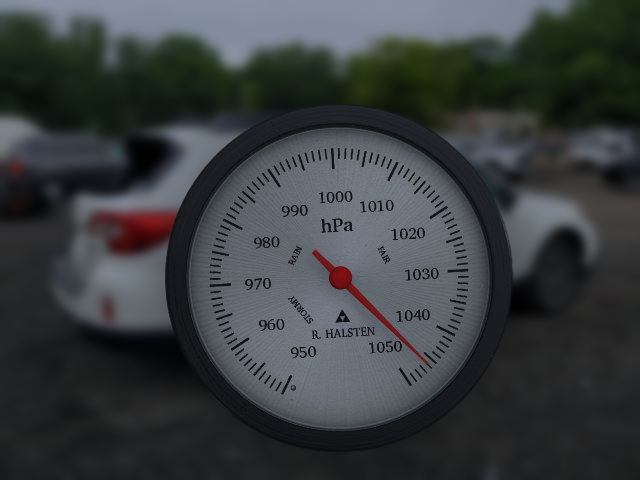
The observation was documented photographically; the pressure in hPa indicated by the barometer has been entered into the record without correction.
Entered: 1046 hPa
